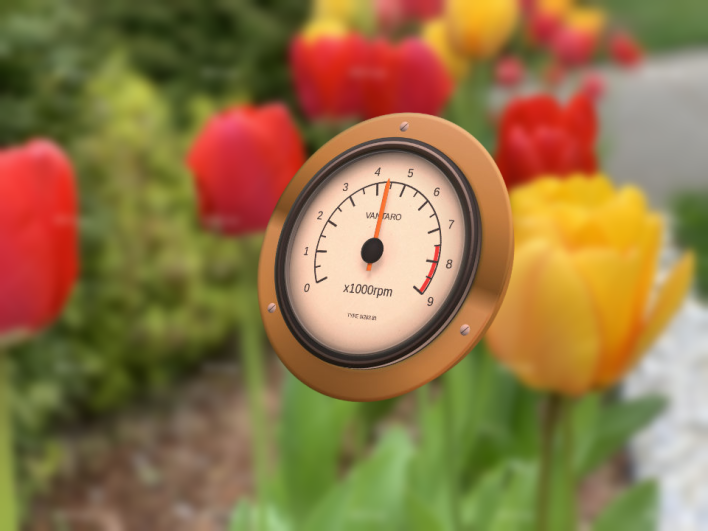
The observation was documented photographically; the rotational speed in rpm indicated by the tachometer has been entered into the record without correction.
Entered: 4500 rpm
